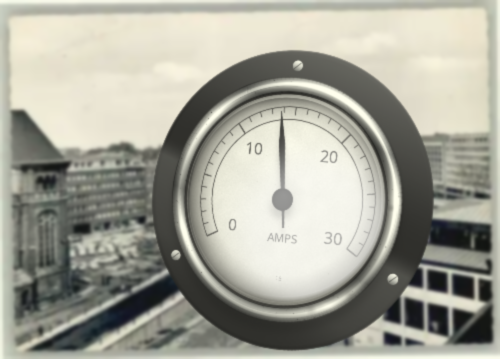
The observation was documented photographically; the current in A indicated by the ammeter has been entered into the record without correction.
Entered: 14 A
